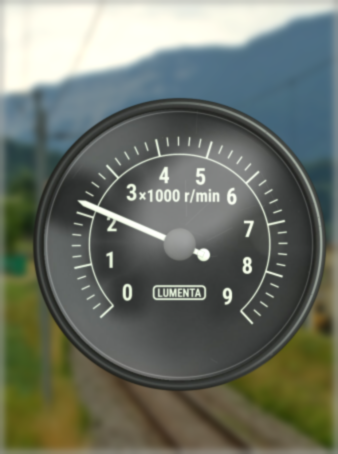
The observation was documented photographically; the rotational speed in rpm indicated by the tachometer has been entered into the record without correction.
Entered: 2200 rpm
